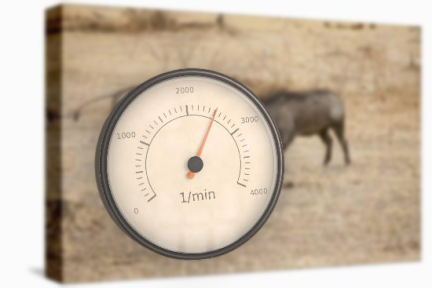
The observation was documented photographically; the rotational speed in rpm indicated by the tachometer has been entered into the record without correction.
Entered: 2500 rpm
